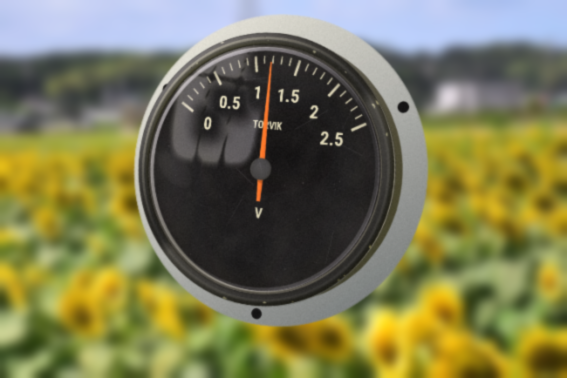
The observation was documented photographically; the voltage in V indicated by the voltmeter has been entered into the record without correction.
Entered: 1.2 V
